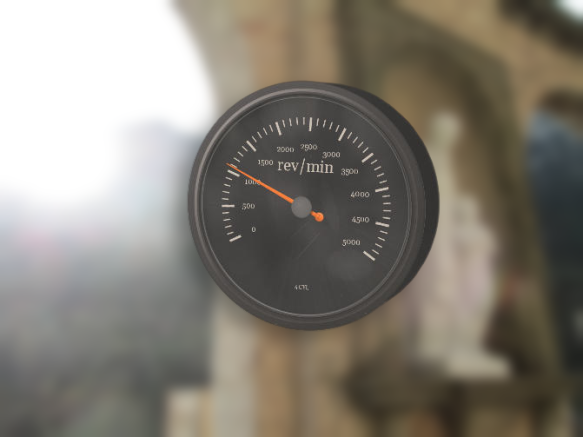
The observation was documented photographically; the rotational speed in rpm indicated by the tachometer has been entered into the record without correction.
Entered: 1100 rpm
